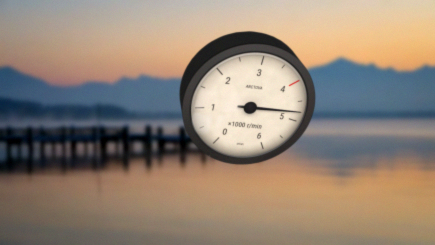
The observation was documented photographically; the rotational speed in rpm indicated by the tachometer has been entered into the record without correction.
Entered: 4750 rpm
